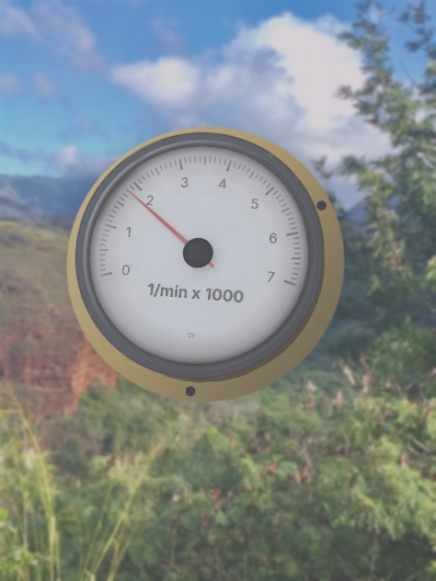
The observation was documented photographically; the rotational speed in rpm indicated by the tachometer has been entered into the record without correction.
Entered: 1800 rpm
